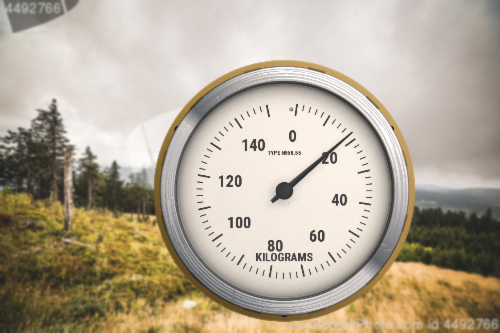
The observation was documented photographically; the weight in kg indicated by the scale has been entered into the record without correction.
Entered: 18 kg
